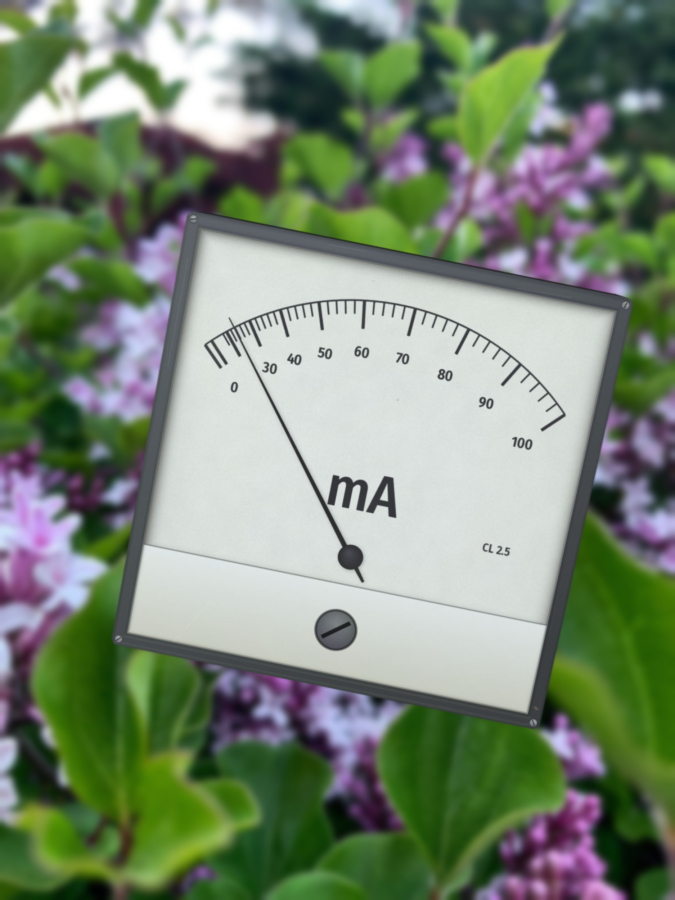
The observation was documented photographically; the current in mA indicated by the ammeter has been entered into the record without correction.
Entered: 24 mA
